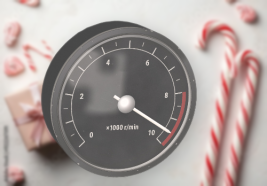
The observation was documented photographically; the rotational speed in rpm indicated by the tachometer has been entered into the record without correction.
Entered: 9500 rpm
